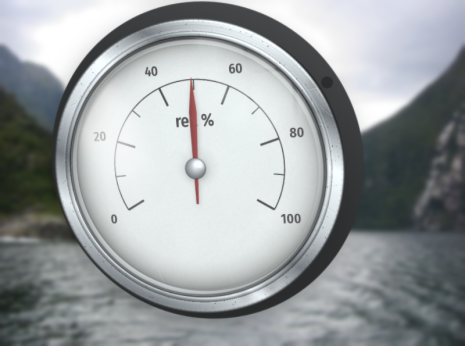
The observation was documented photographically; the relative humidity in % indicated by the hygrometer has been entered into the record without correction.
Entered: 50 %
